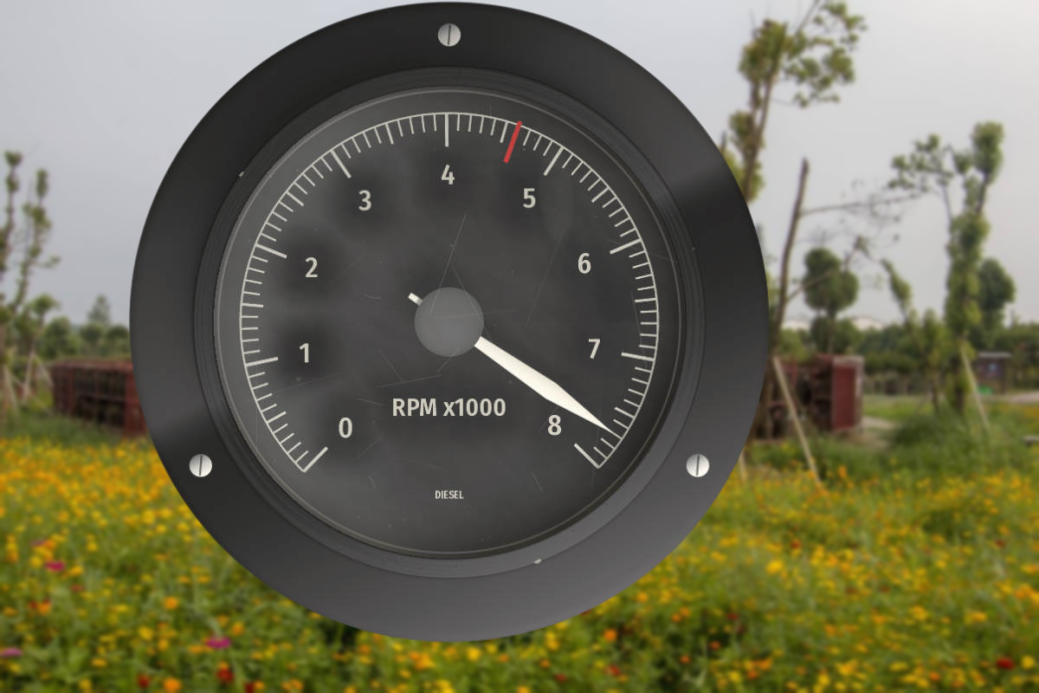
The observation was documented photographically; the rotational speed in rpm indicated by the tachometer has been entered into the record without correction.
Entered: 7700 rpm
